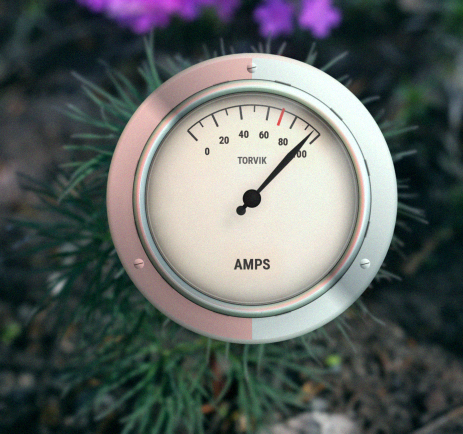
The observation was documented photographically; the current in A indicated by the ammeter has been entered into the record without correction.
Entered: 95 A
